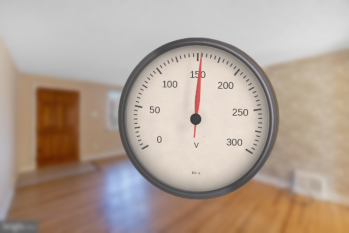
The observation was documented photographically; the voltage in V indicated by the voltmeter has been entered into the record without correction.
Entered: 155 V
